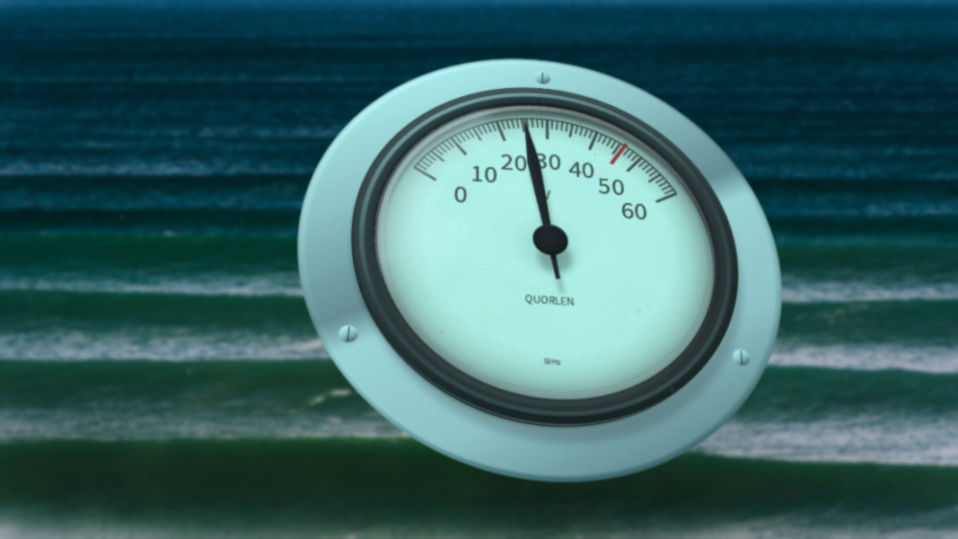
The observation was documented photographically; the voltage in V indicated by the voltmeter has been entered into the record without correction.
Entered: 25 V
